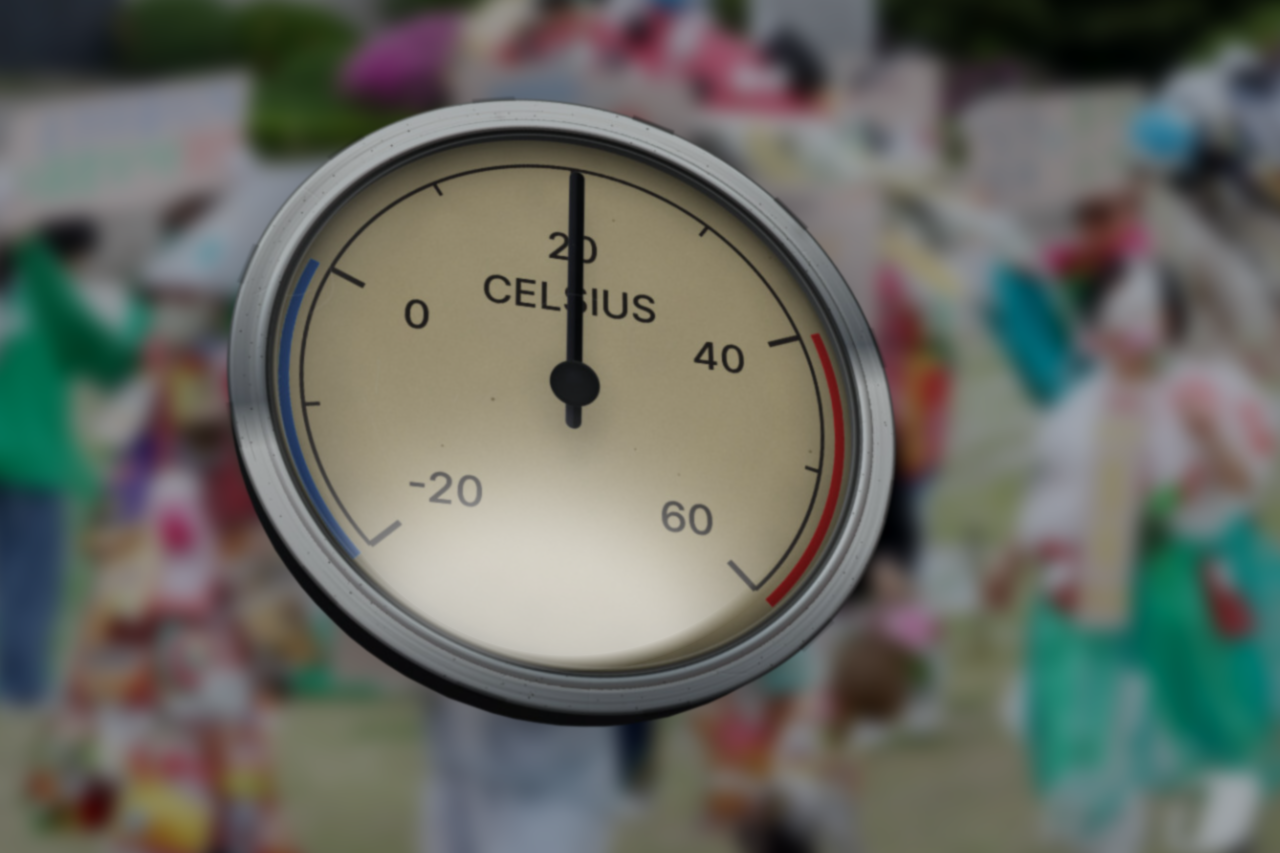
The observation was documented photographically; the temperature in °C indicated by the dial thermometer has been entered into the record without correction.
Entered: 20 °C
